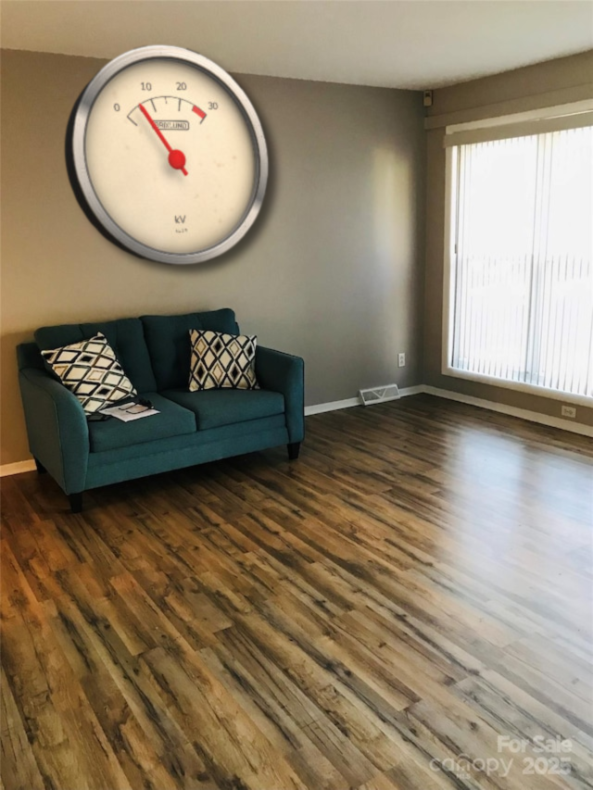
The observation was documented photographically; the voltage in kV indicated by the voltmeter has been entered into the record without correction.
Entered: 5 kV
